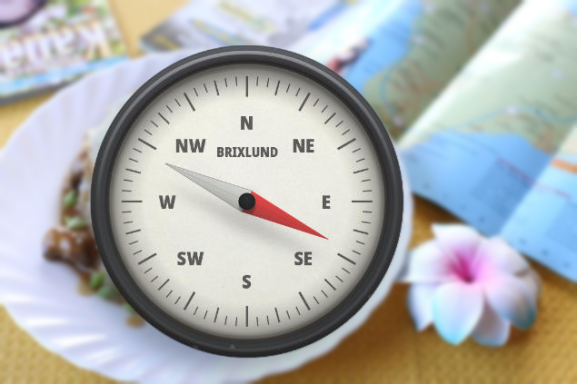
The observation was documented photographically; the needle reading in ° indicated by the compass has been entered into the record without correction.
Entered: 115 °
